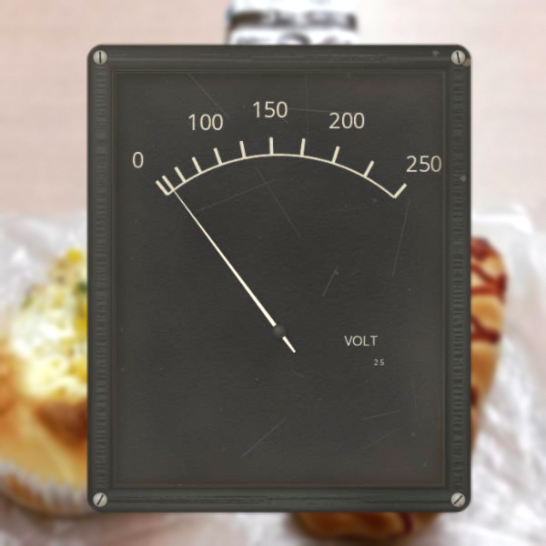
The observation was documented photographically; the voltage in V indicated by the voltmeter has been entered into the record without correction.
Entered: 25 V
